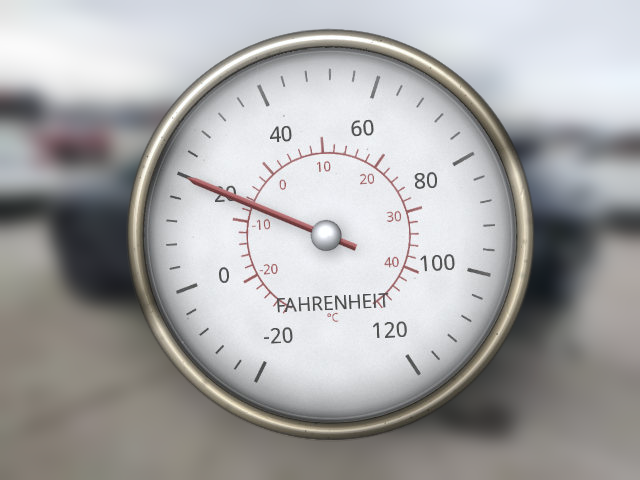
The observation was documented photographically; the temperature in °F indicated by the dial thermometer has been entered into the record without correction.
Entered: 20 °F
